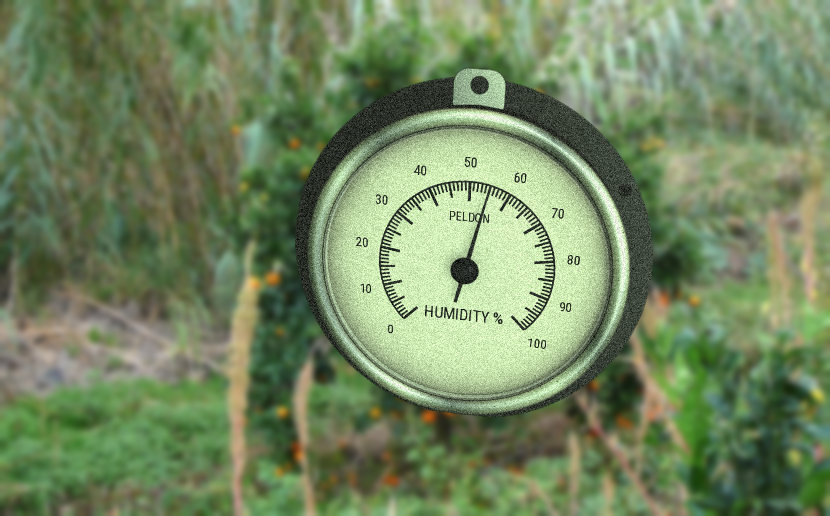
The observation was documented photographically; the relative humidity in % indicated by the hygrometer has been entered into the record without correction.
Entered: 55 %
